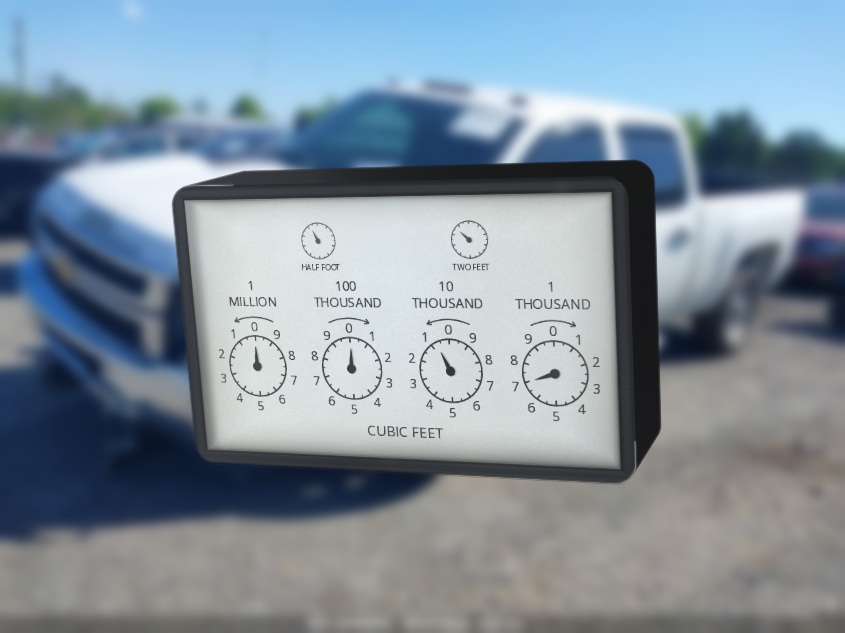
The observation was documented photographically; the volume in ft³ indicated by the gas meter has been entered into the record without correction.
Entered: 700 ft³
